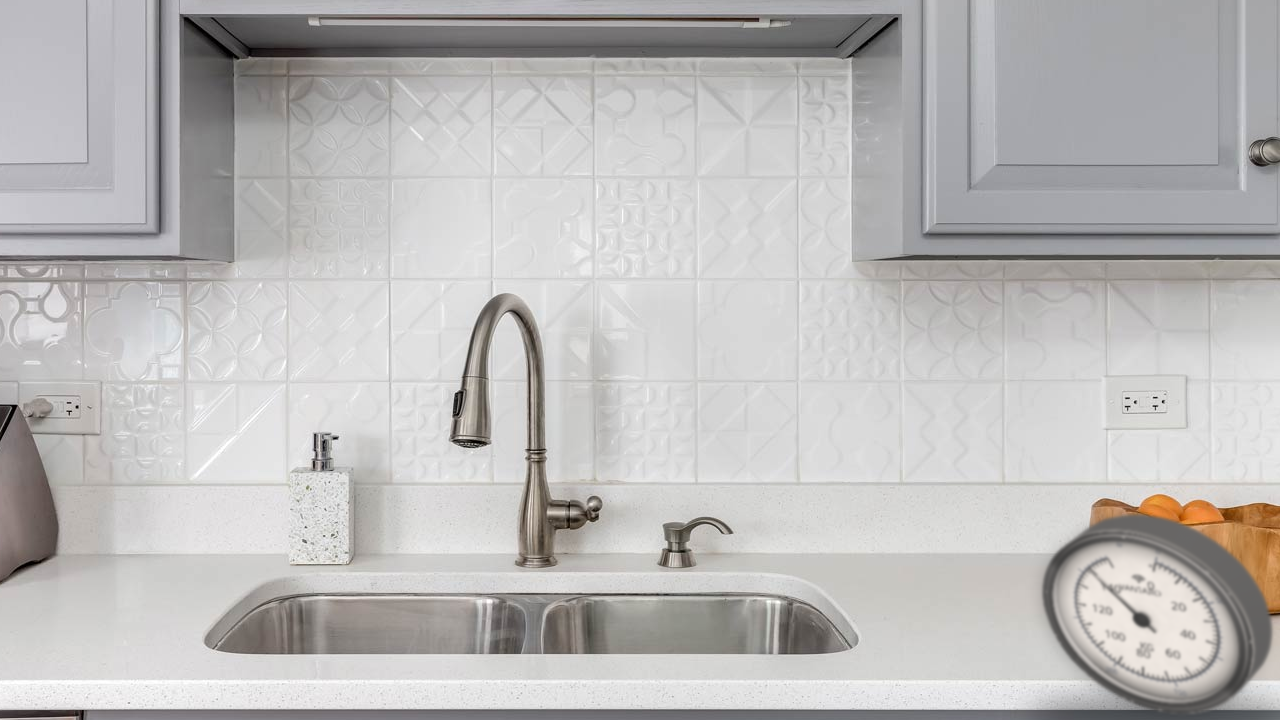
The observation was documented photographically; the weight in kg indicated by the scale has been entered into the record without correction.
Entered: 140 kg
